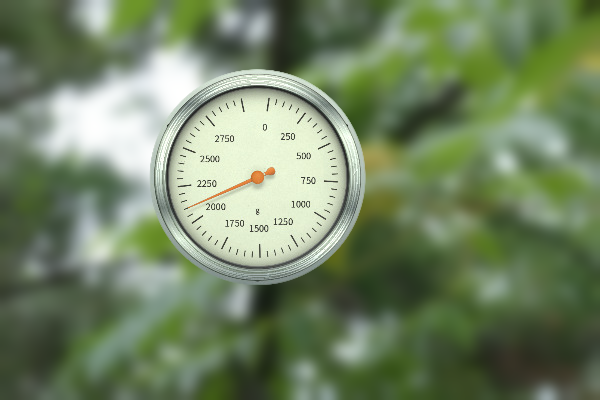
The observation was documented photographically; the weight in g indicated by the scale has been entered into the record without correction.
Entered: 2100 g
